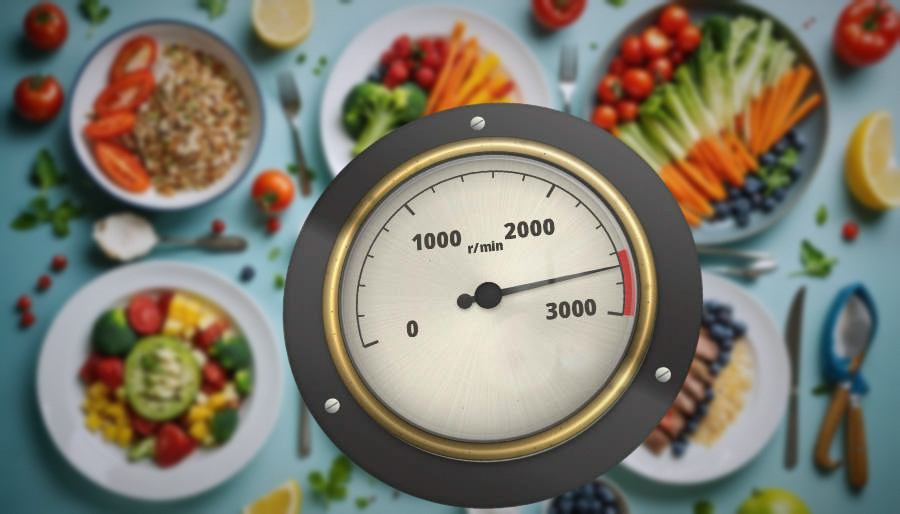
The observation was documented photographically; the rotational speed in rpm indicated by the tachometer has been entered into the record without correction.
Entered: 2700 rpm
